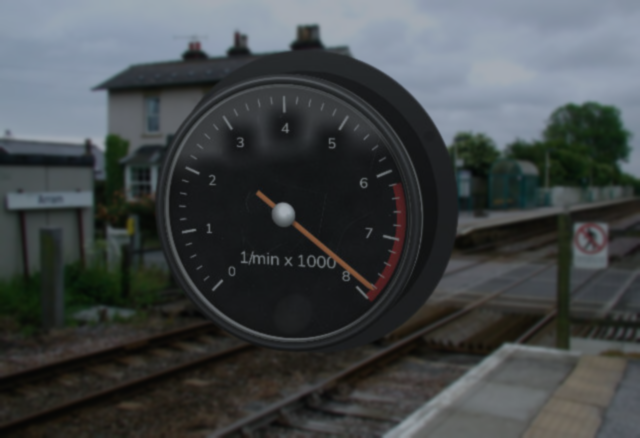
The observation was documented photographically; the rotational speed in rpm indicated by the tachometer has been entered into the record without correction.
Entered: 7800 rpm
